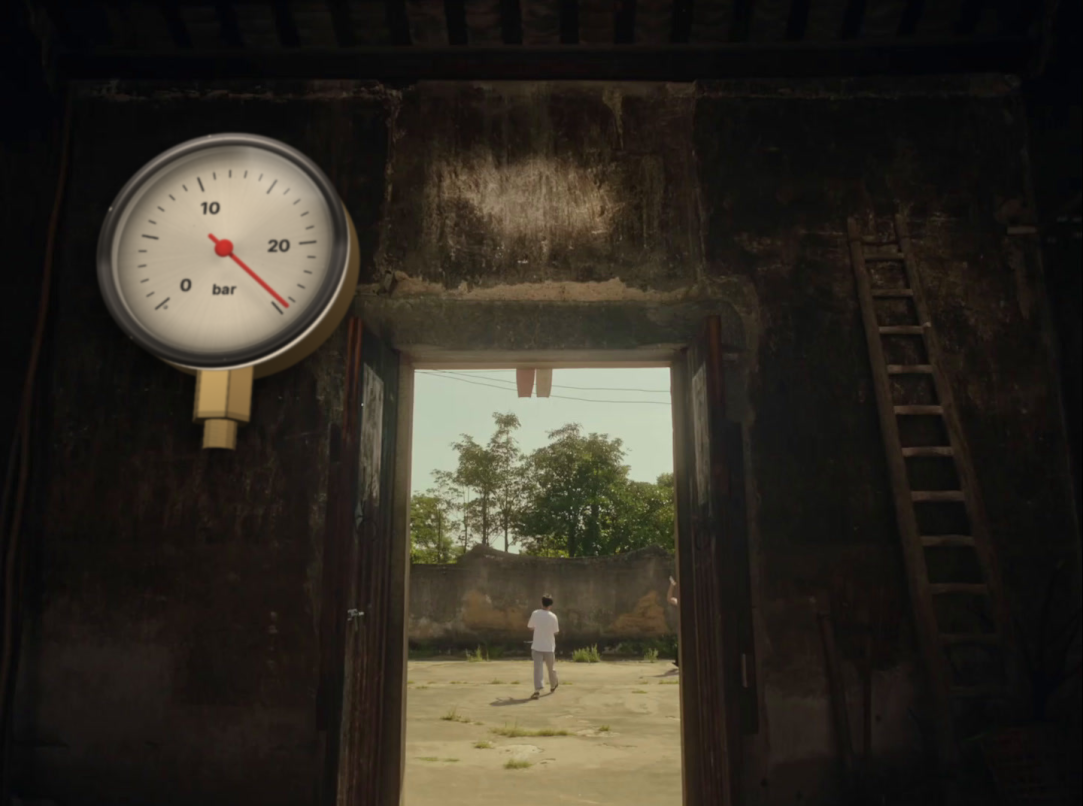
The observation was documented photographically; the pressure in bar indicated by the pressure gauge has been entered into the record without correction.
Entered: 24.5 bar
